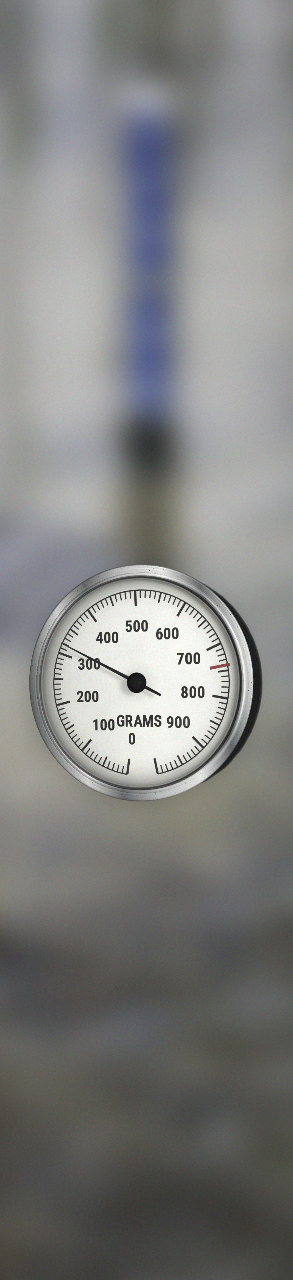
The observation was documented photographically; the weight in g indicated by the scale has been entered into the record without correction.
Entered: 320 g
